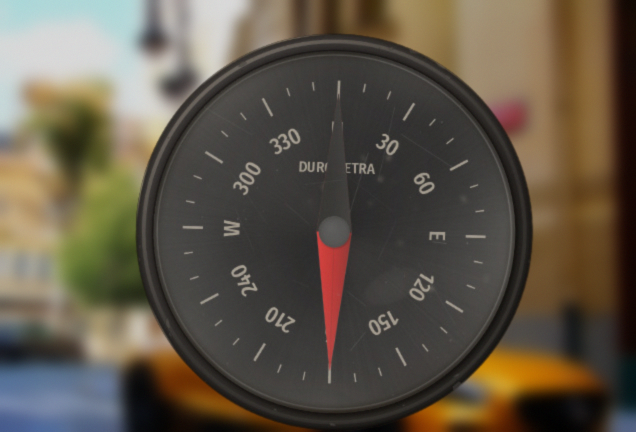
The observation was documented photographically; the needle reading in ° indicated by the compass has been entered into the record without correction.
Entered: 180 °
